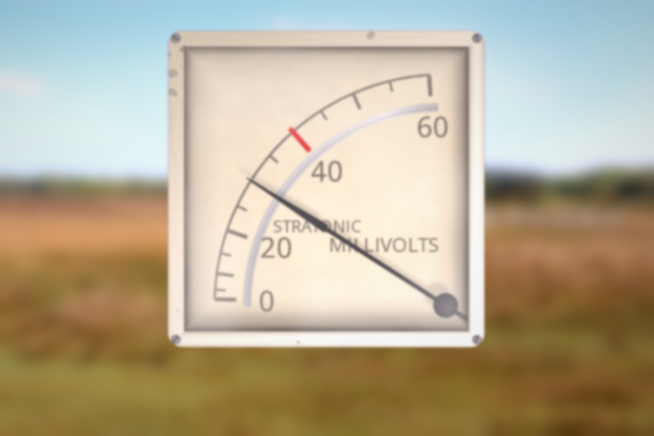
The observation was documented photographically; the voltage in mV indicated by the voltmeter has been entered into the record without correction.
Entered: 30 mV
